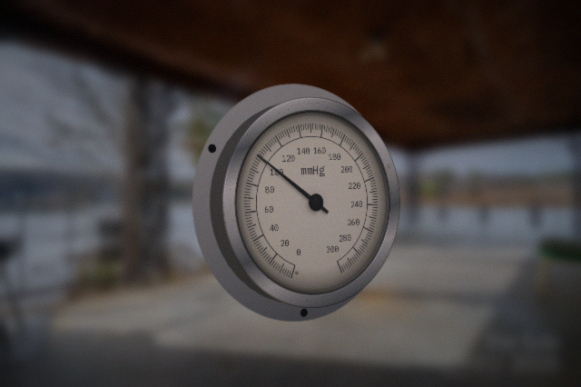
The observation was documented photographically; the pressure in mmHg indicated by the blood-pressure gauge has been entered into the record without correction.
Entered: 100 mmHg
